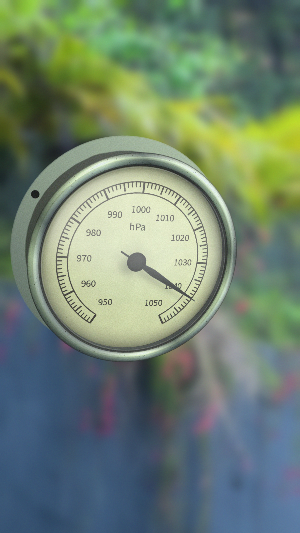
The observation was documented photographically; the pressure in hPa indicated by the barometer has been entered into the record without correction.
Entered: 1040 hPa
